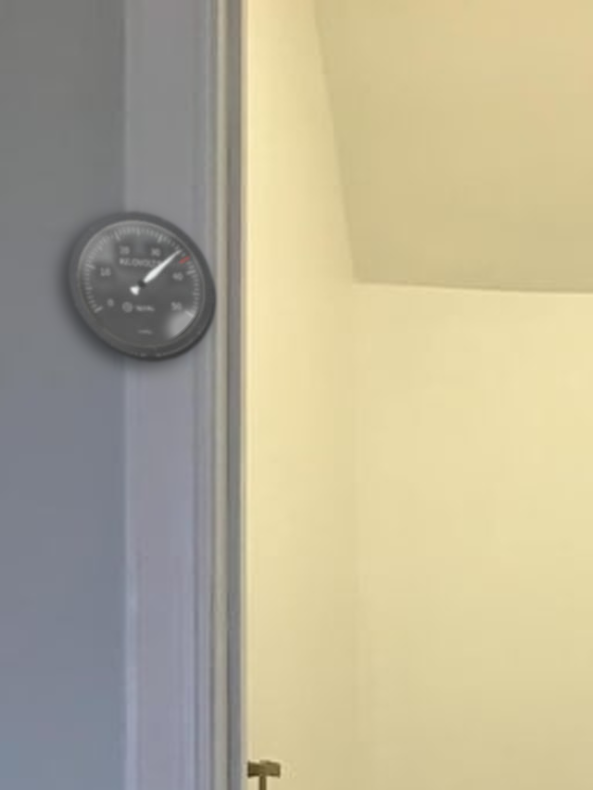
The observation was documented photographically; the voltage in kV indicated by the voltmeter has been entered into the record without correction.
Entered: 35 kV
